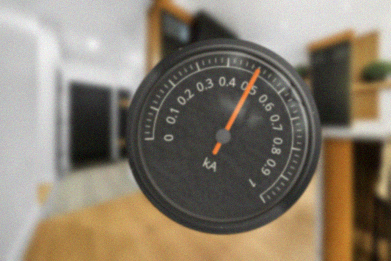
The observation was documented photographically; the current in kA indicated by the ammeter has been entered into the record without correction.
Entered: 0.5 kA
